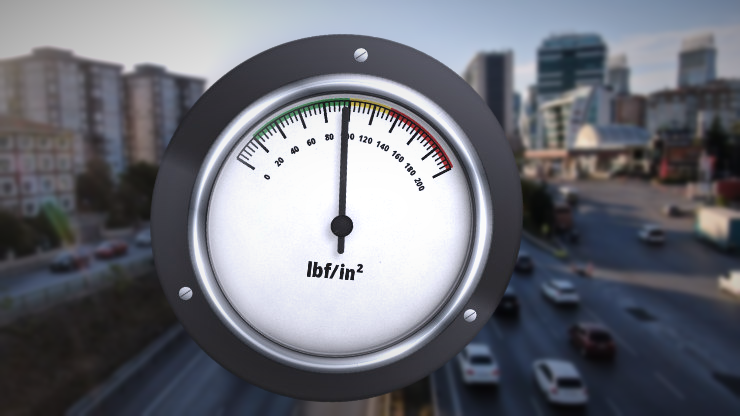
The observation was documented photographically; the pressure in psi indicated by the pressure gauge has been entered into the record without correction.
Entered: 96 psi
